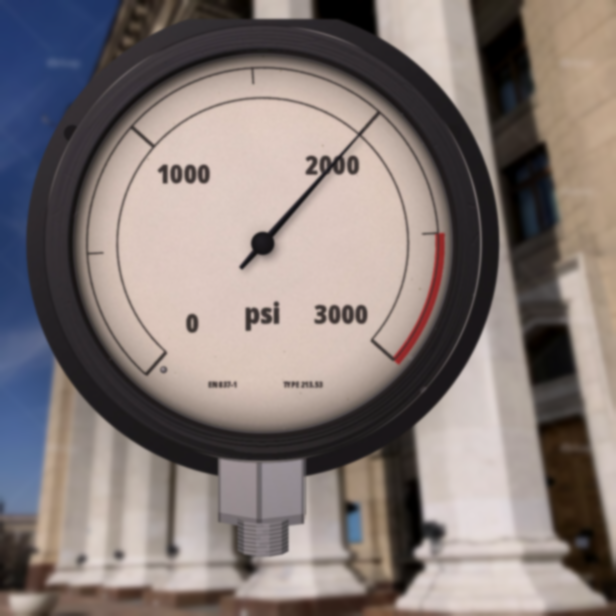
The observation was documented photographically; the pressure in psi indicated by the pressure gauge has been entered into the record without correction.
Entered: 2000 psi
